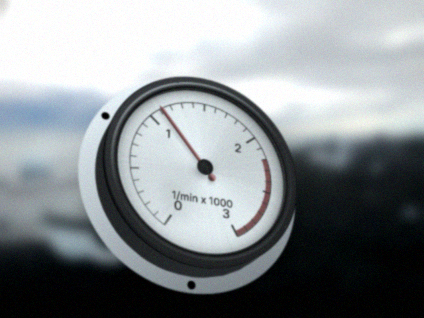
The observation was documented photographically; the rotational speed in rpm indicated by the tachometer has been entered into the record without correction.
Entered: 1100 rpm
